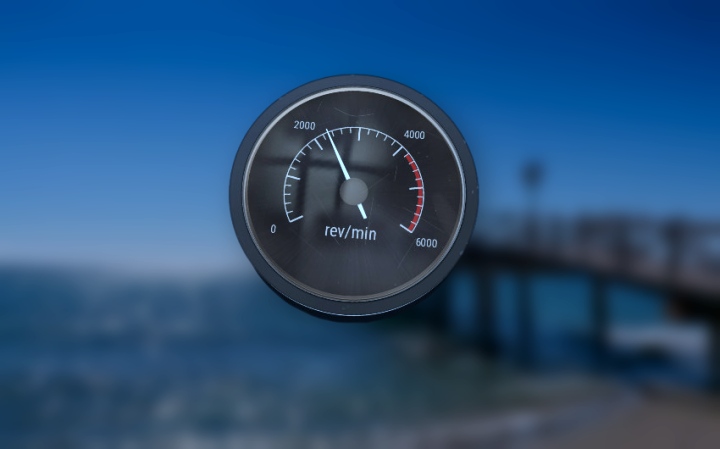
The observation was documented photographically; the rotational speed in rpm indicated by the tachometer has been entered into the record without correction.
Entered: 2300 rpm
